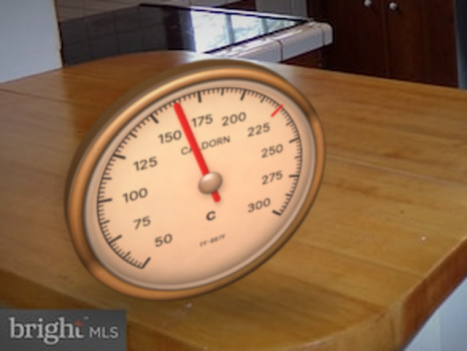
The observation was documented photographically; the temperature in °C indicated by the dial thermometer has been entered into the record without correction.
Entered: 162.5 °C
